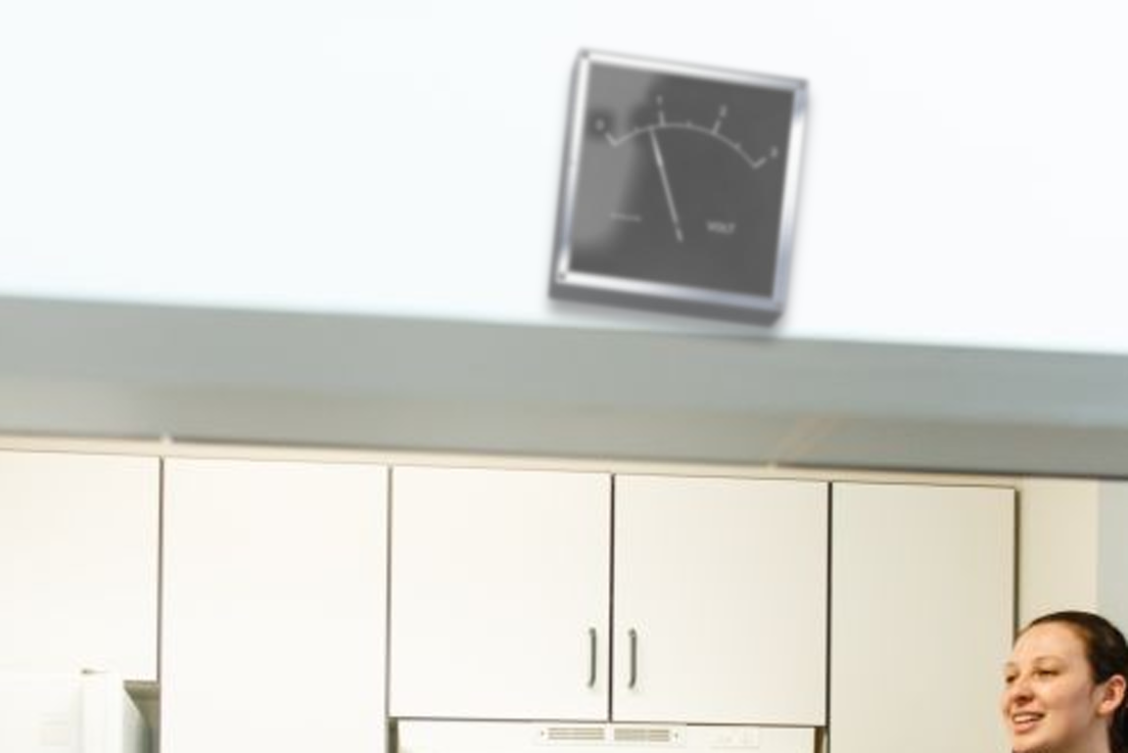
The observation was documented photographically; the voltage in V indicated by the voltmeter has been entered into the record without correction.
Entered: 0.75 V
